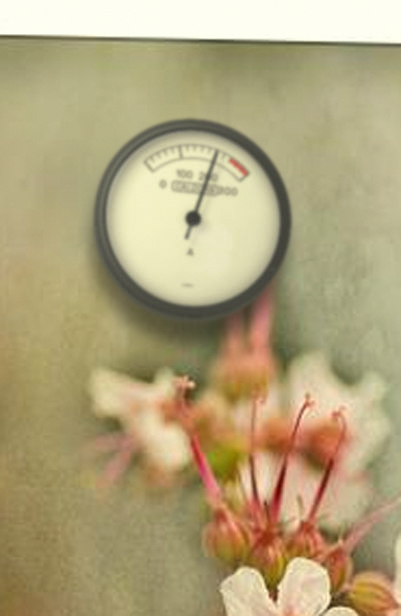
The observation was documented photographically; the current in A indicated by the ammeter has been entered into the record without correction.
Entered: 200 A
